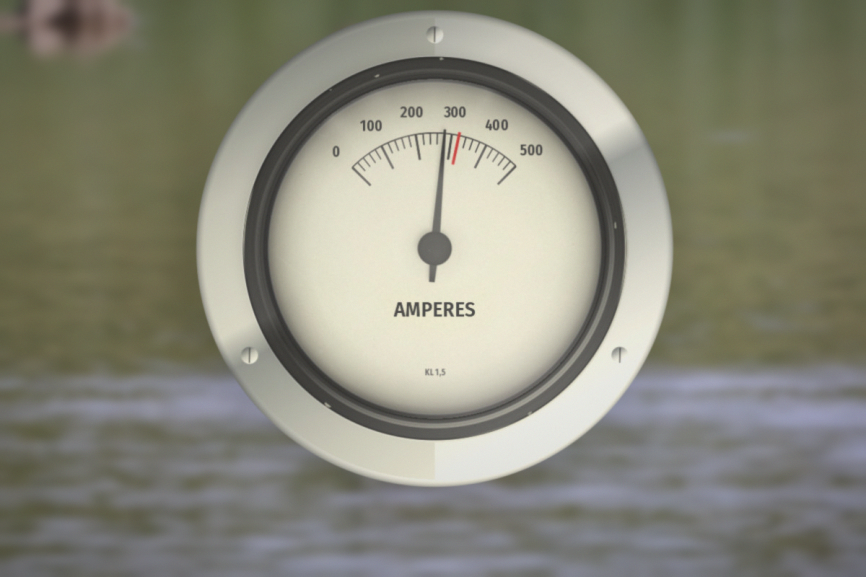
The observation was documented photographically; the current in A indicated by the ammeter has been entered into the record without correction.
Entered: 280 A
